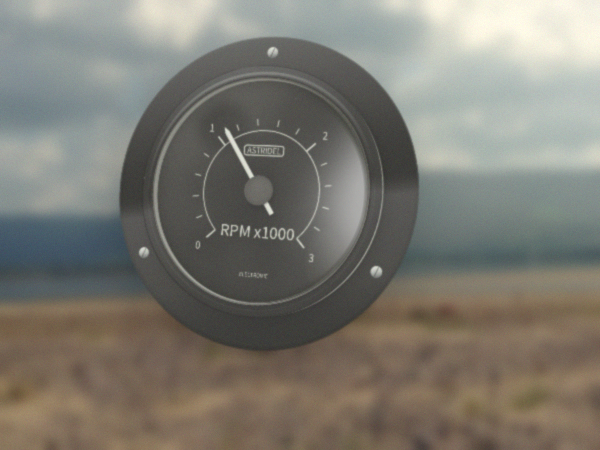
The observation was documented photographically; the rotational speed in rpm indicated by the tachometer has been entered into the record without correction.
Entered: 1100 rpm
